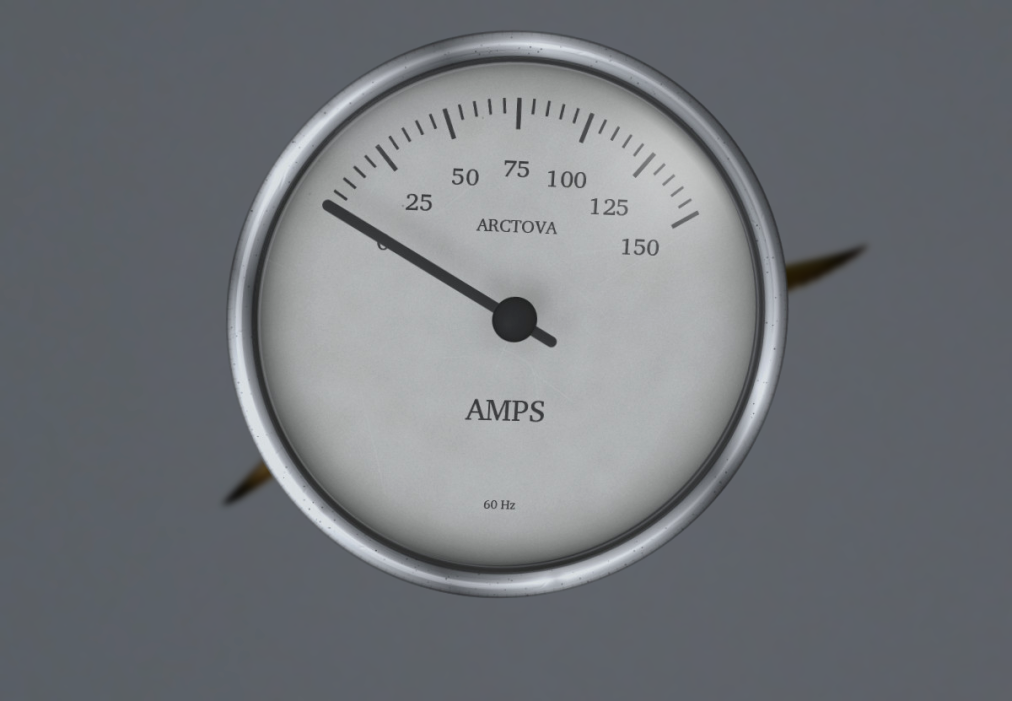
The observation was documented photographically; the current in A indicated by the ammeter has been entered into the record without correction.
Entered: 0 A
